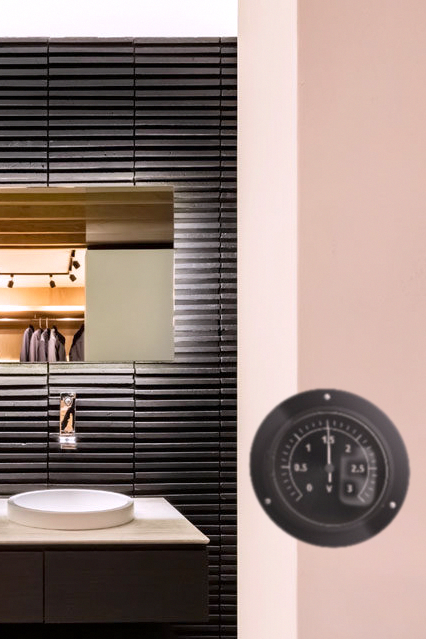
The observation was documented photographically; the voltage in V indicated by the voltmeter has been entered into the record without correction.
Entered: 1.5 V
